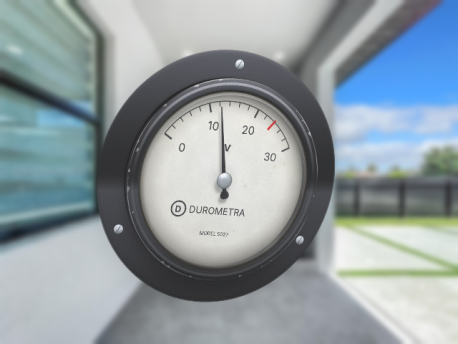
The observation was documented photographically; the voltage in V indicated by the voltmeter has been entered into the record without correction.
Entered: 12 V
